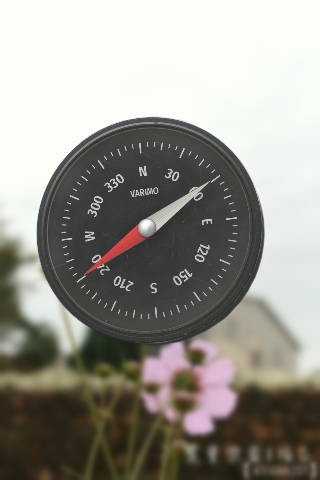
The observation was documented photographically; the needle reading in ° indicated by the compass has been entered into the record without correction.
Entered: 240 °
